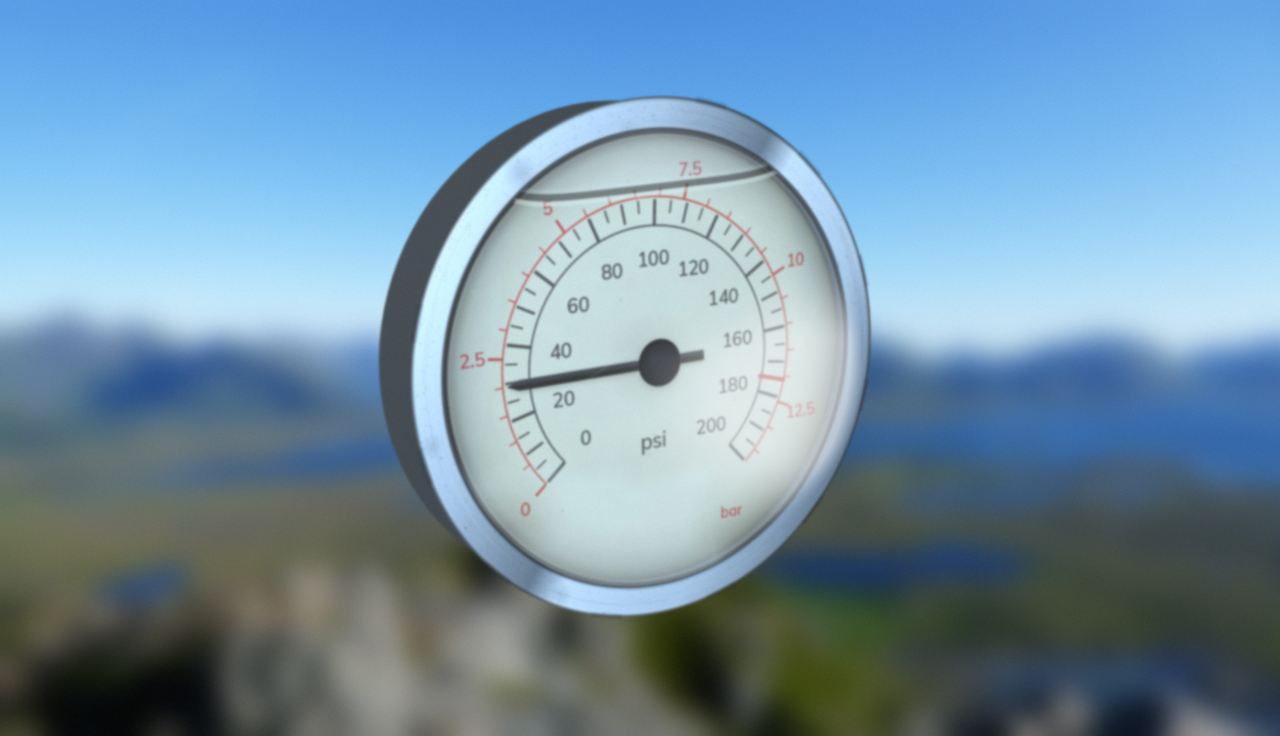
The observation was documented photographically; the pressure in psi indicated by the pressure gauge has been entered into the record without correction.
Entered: 30 psi
